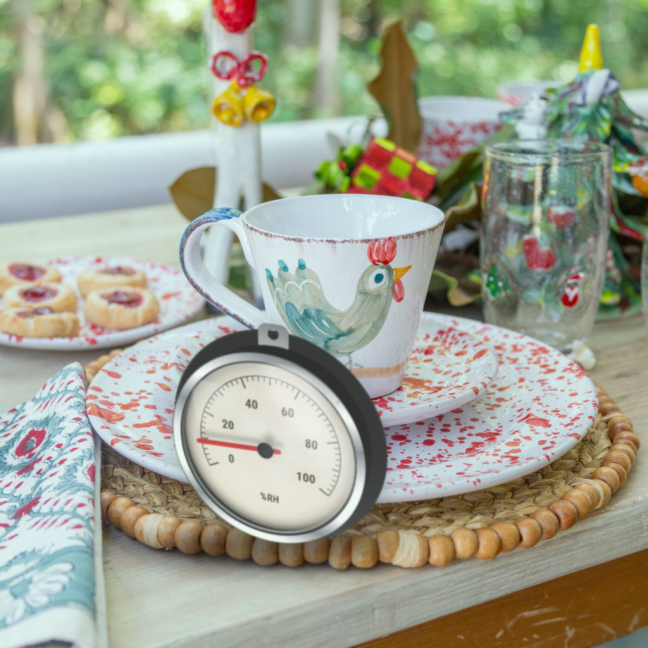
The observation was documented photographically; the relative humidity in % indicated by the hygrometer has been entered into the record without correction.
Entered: 10 %
